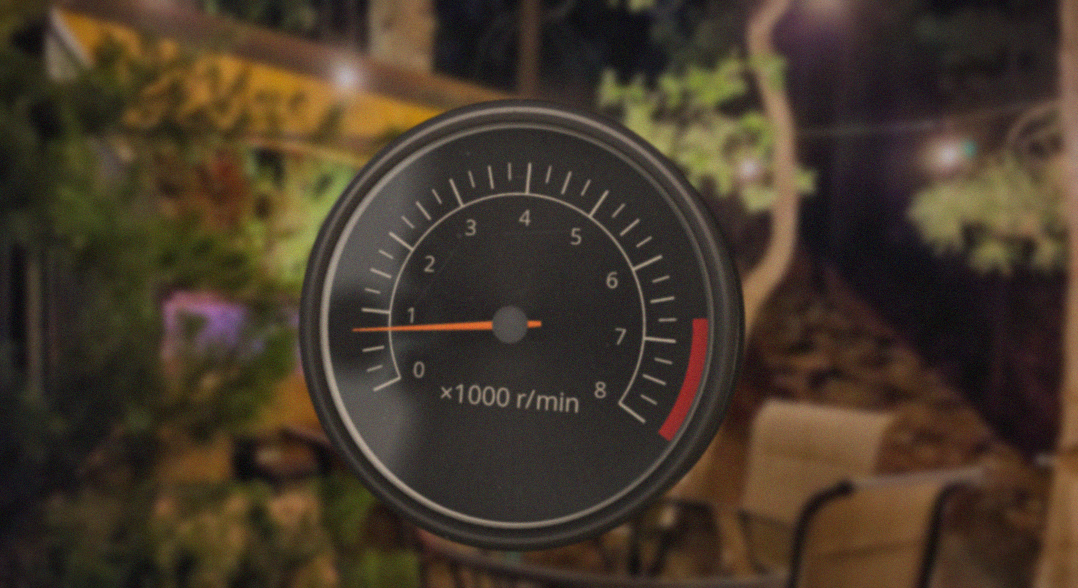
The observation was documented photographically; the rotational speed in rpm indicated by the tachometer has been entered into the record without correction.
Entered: 750 rpm
